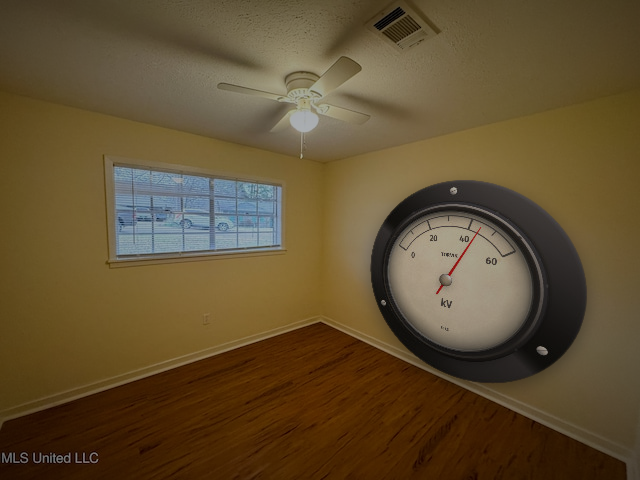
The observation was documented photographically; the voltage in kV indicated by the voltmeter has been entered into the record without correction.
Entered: 45 kV
